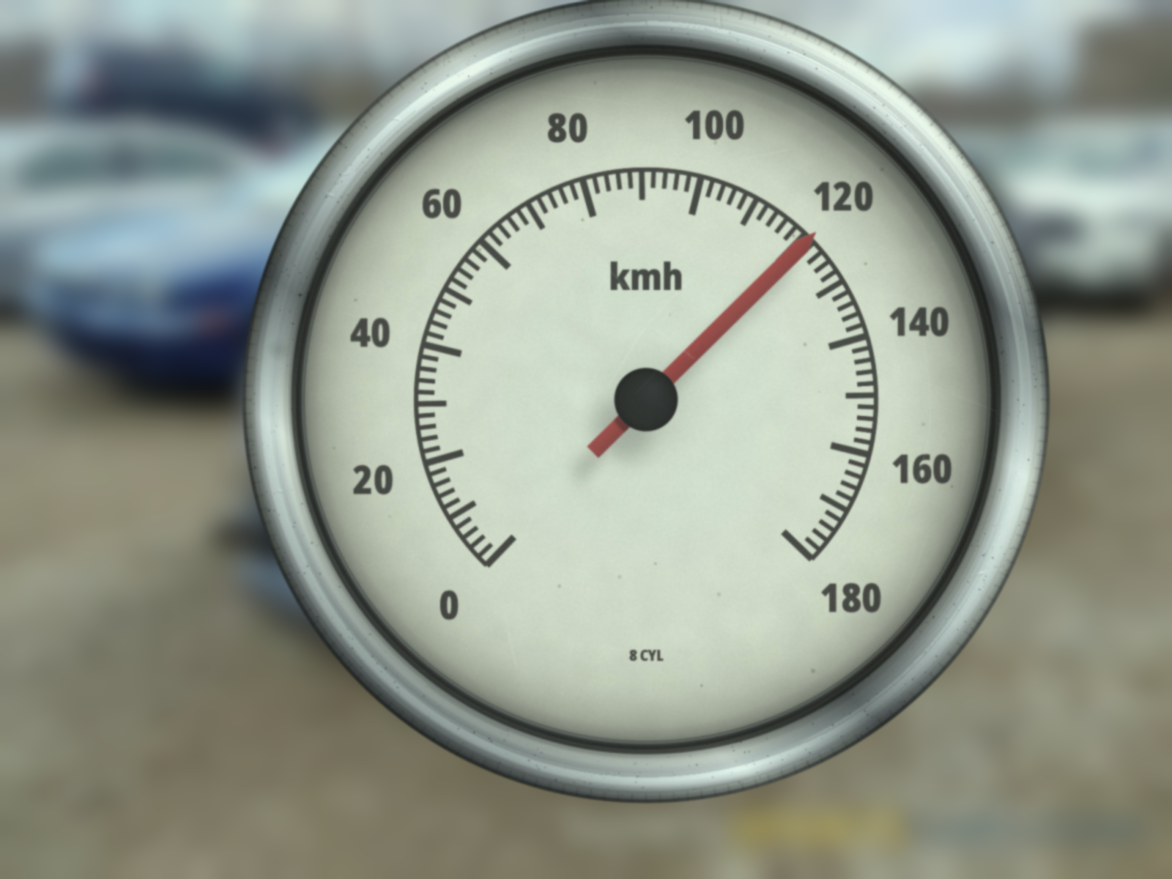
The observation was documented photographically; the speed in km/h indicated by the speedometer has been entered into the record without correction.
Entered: 121 km/h
